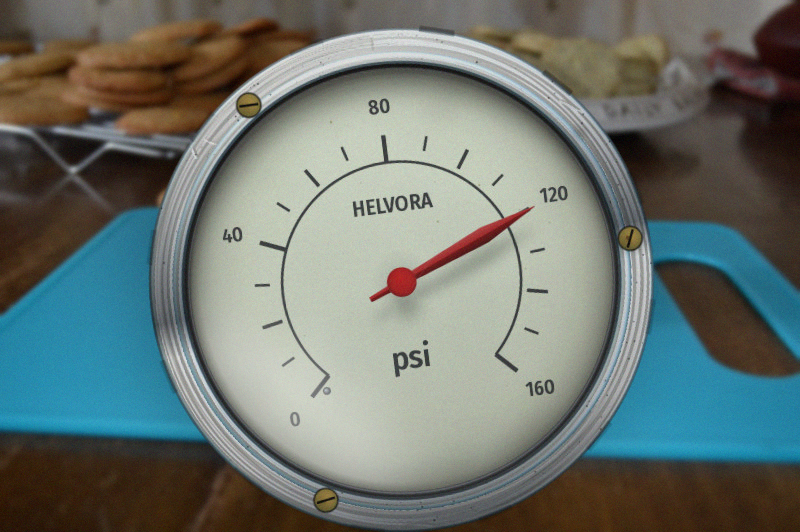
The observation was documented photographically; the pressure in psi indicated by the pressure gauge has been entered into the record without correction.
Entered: 120 psi
